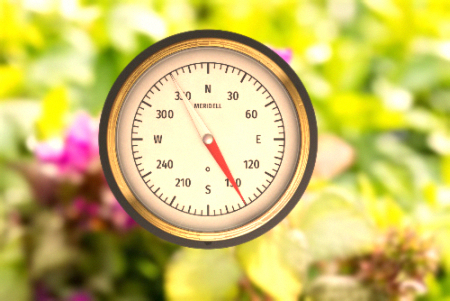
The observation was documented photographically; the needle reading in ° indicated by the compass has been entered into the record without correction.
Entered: 150 °
